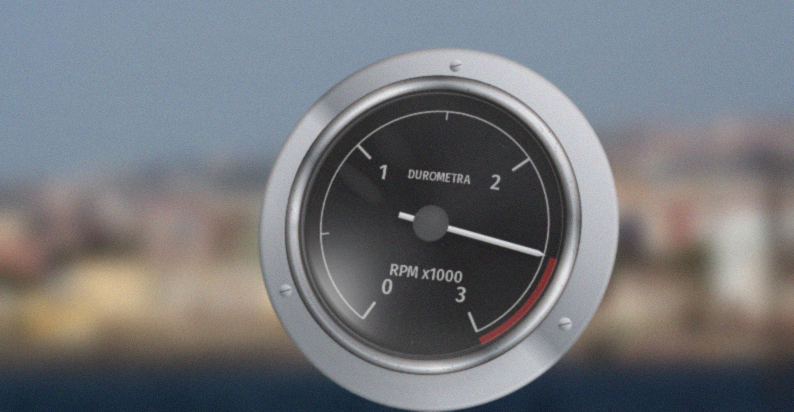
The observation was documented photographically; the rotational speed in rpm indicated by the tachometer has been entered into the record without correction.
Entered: 2500 rpm
